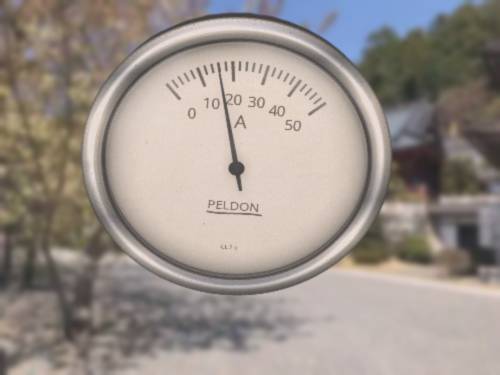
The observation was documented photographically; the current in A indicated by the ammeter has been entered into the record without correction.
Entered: 16 A
